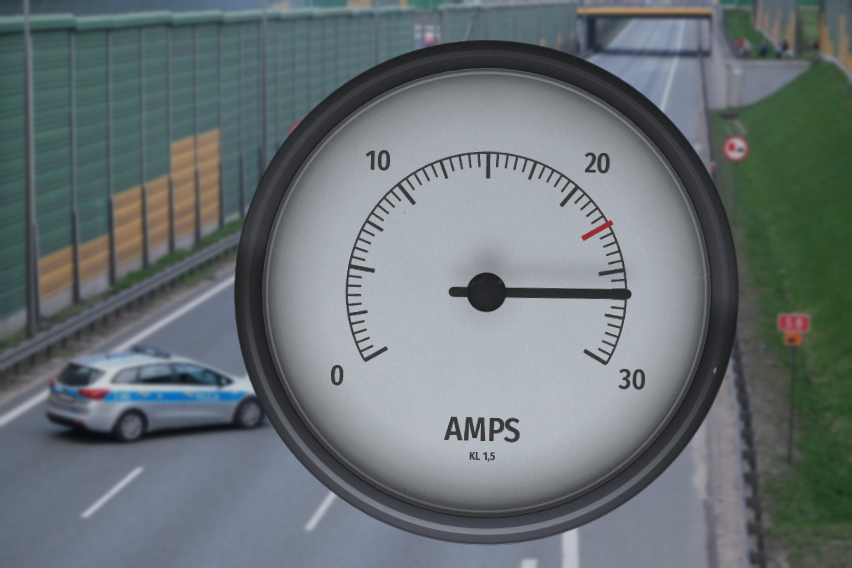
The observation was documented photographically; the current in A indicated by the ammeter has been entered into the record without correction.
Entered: 26.25 A
